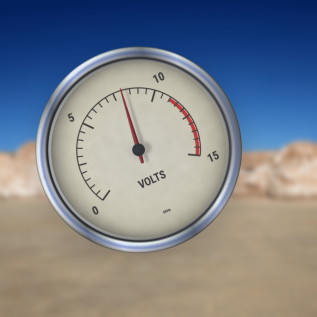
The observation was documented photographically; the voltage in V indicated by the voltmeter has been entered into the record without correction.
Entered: 8 V
